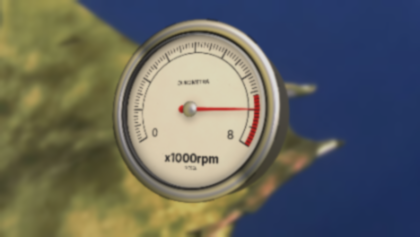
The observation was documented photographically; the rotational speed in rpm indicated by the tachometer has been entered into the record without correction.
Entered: 7000 rpm
